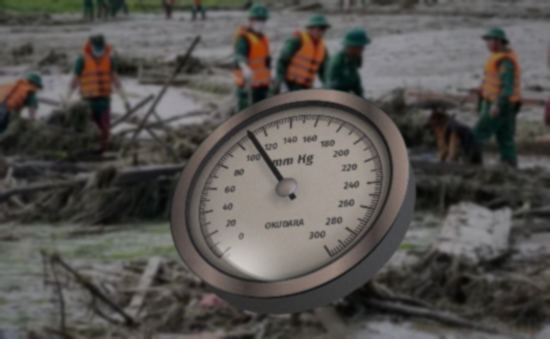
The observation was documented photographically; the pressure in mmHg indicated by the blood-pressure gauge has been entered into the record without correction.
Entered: 110 mmHg
